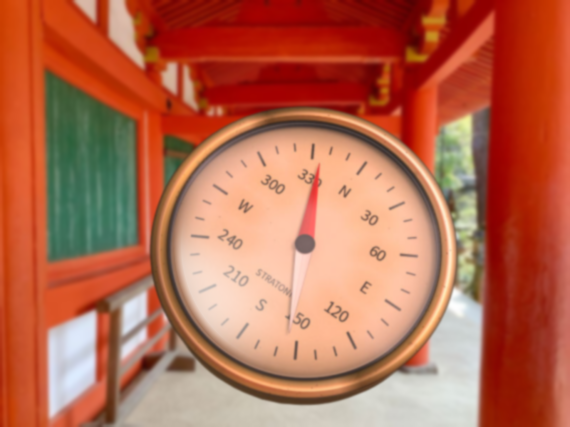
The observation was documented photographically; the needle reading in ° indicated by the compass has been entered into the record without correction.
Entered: 335 °
